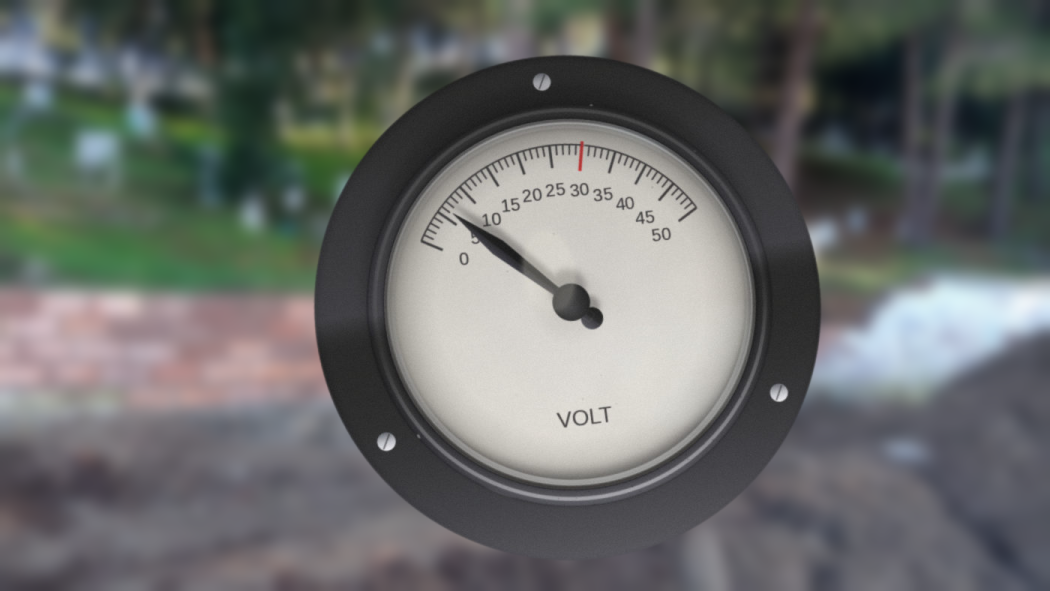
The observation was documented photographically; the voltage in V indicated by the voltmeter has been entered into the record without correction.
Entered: 6 V
